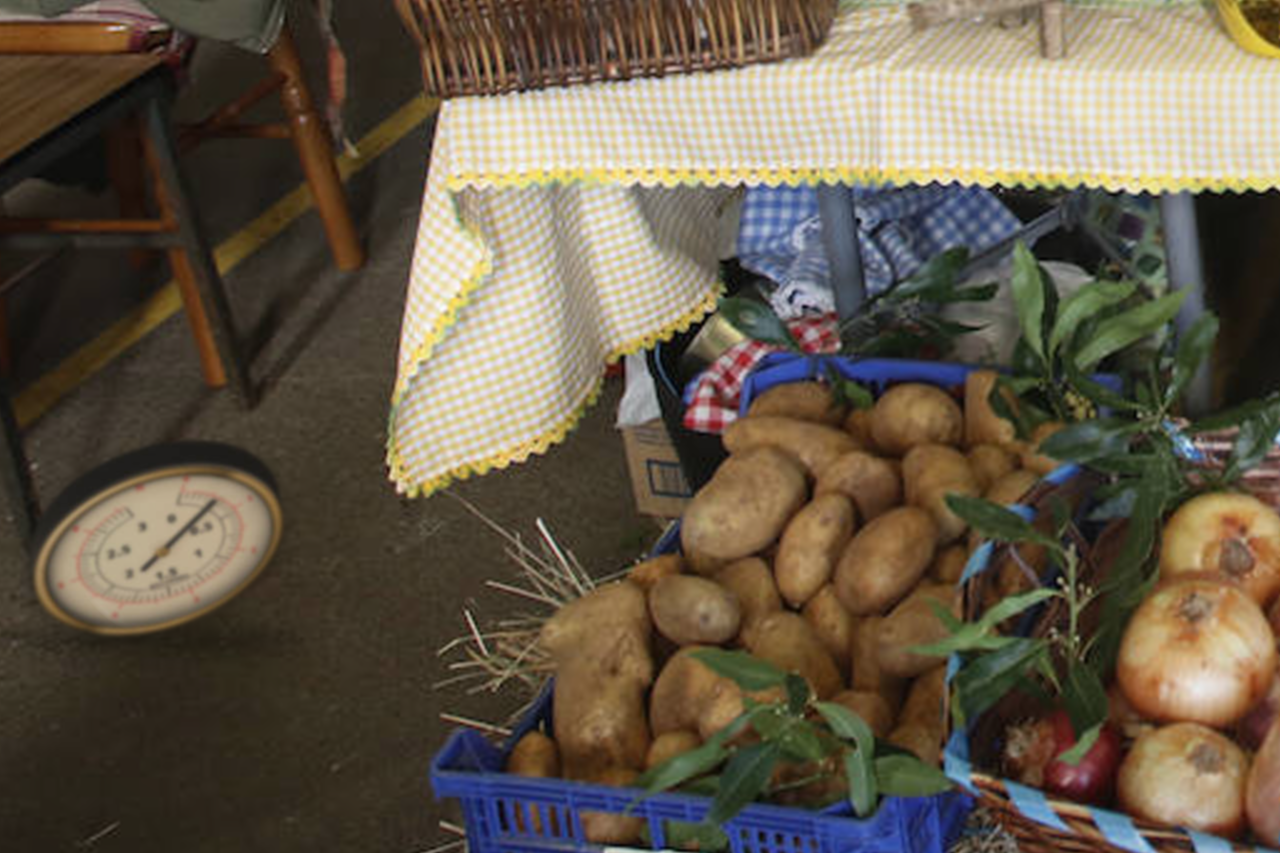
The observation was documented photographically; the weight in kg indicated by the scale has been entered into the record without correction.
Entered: 0.25 kg
